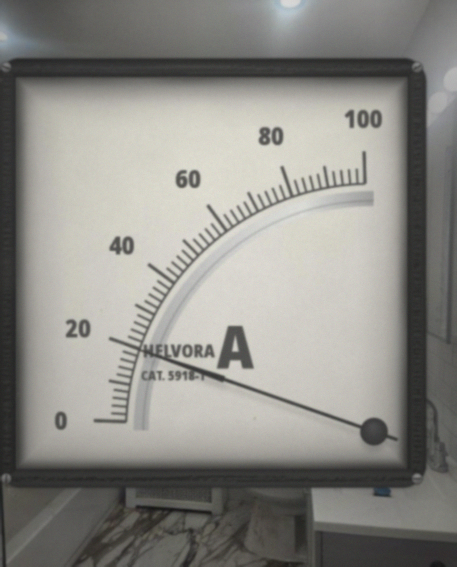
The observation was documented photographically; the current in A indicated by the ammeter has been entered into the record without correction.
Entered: 20 A
